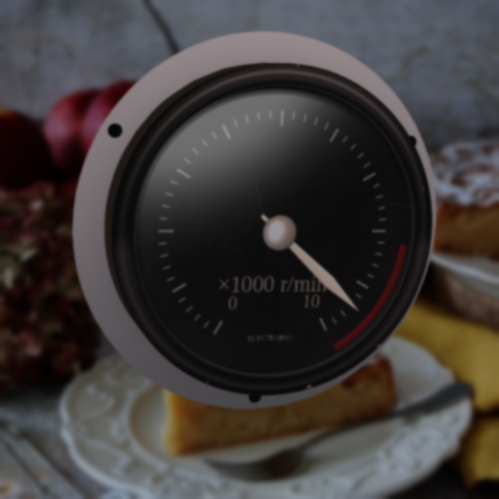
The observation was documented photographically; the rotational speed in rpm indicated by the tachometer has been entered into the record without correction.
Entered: 9400 rpm
